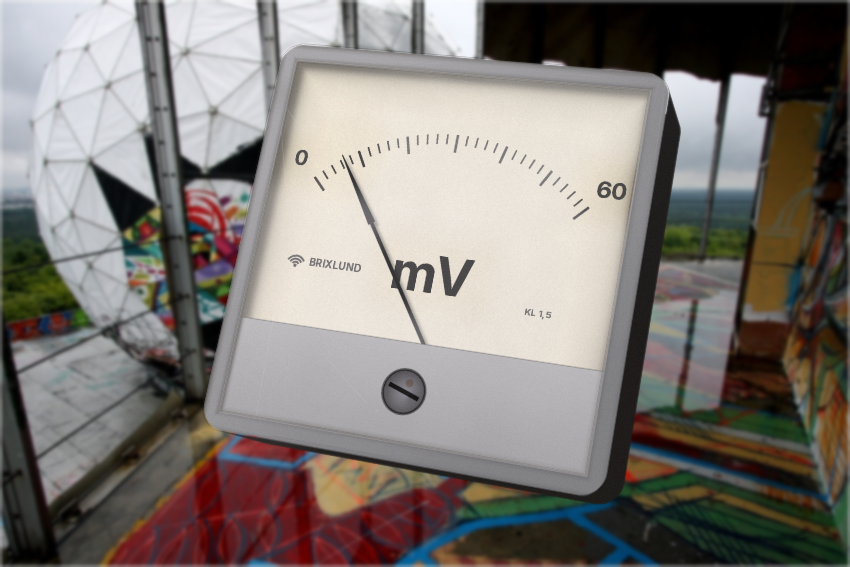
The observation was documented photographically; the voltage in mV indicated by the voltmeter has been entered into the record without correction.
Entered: 7 mV
